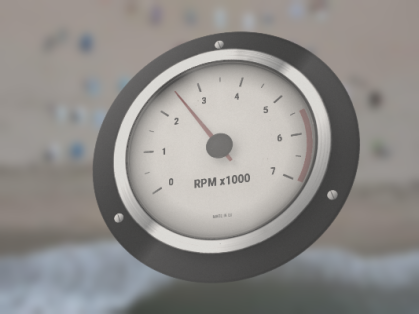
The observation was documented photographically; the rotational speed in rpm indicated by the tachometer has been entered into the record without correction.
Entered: 2500 rpm
